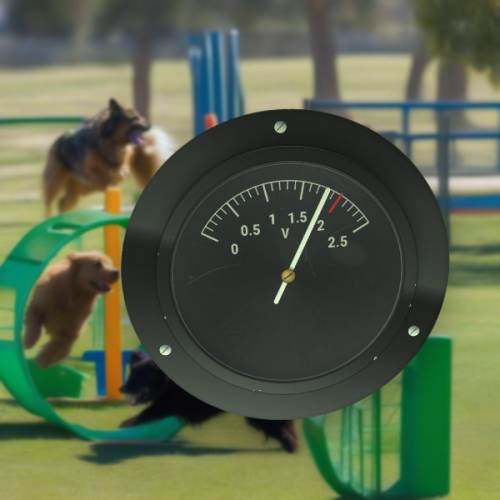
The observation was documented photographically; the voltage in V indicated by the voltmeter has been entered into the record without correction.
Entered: 1.8 V
